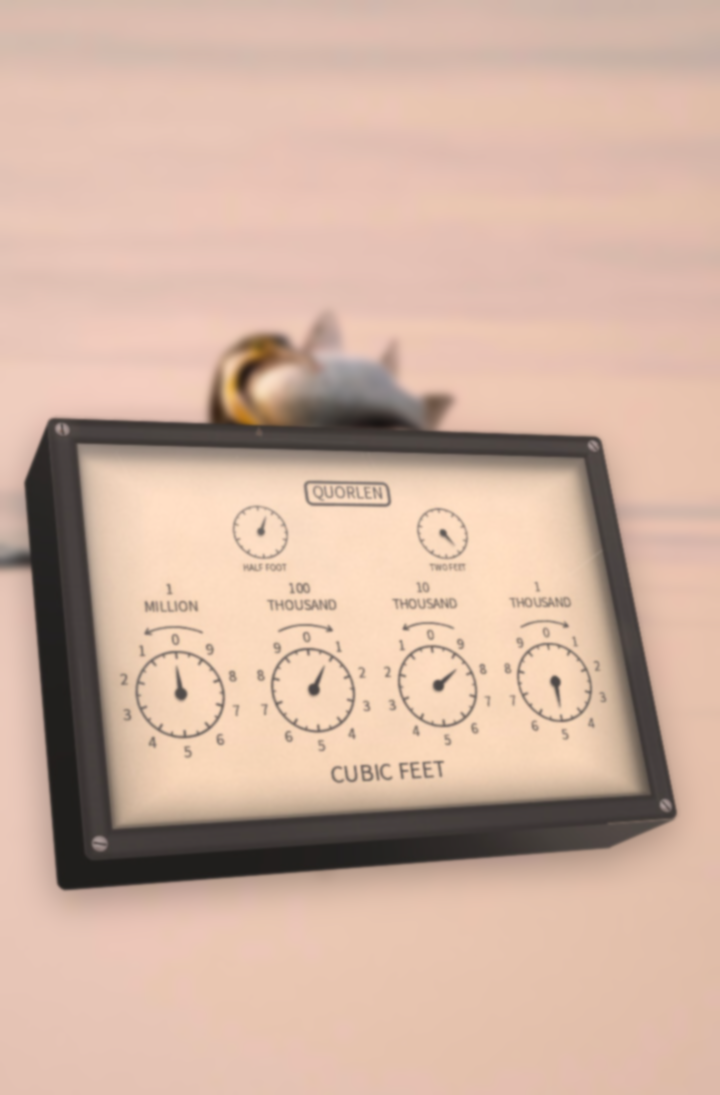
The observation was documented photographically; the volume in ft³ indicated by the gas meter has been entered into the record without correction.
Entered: 8500 ft³
